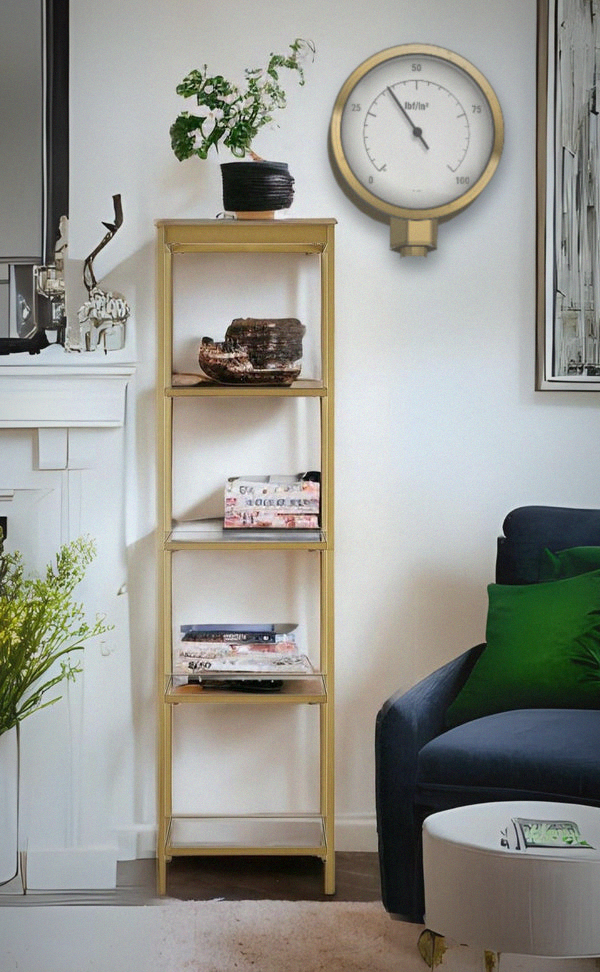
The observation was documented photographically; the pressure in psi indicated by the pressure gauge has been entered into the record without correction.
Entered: 37.5 psi
